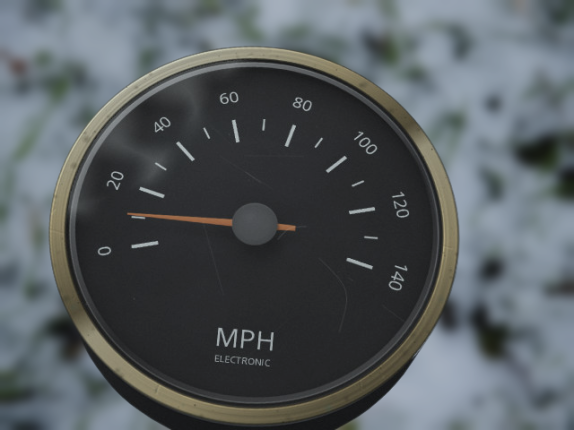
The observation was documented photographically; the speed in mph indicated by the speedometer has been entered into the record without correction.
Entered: 10 mph
